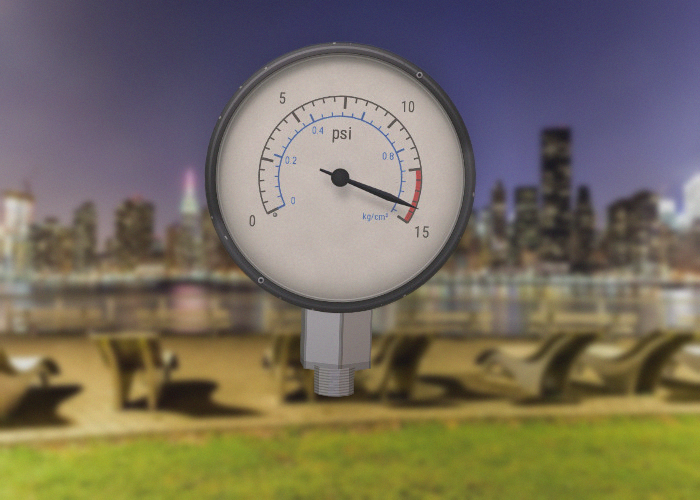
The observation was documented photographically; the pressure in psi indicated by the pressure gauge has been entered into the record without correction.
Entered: 14.25 psi
